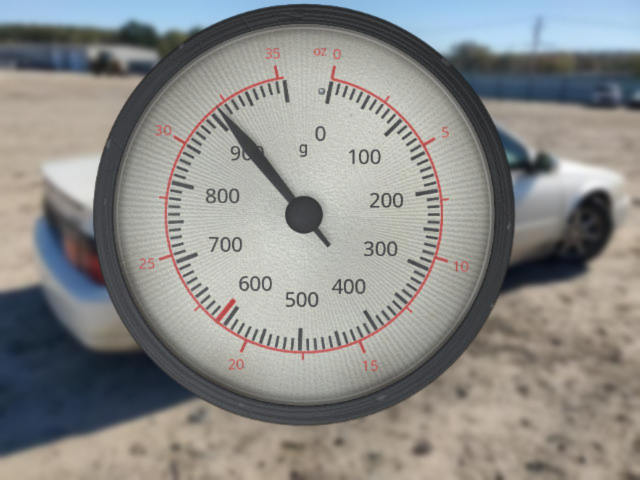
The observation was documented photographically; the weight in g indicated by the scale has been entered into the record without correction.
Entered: 910 g
